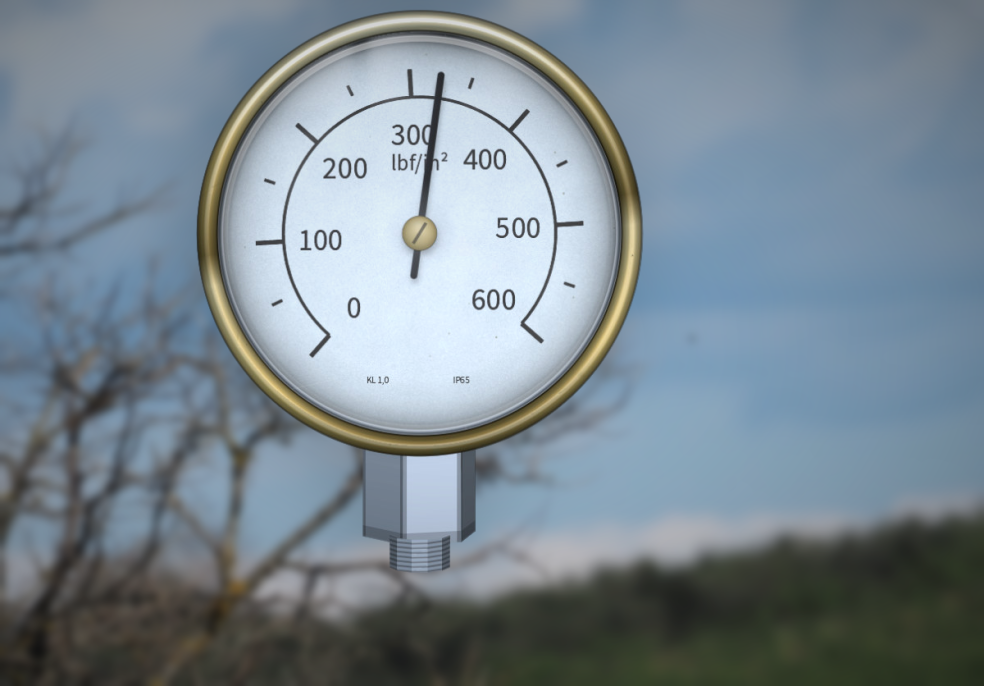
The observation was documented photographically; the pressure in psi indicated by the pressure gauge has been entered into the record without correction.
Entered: 325 psi
